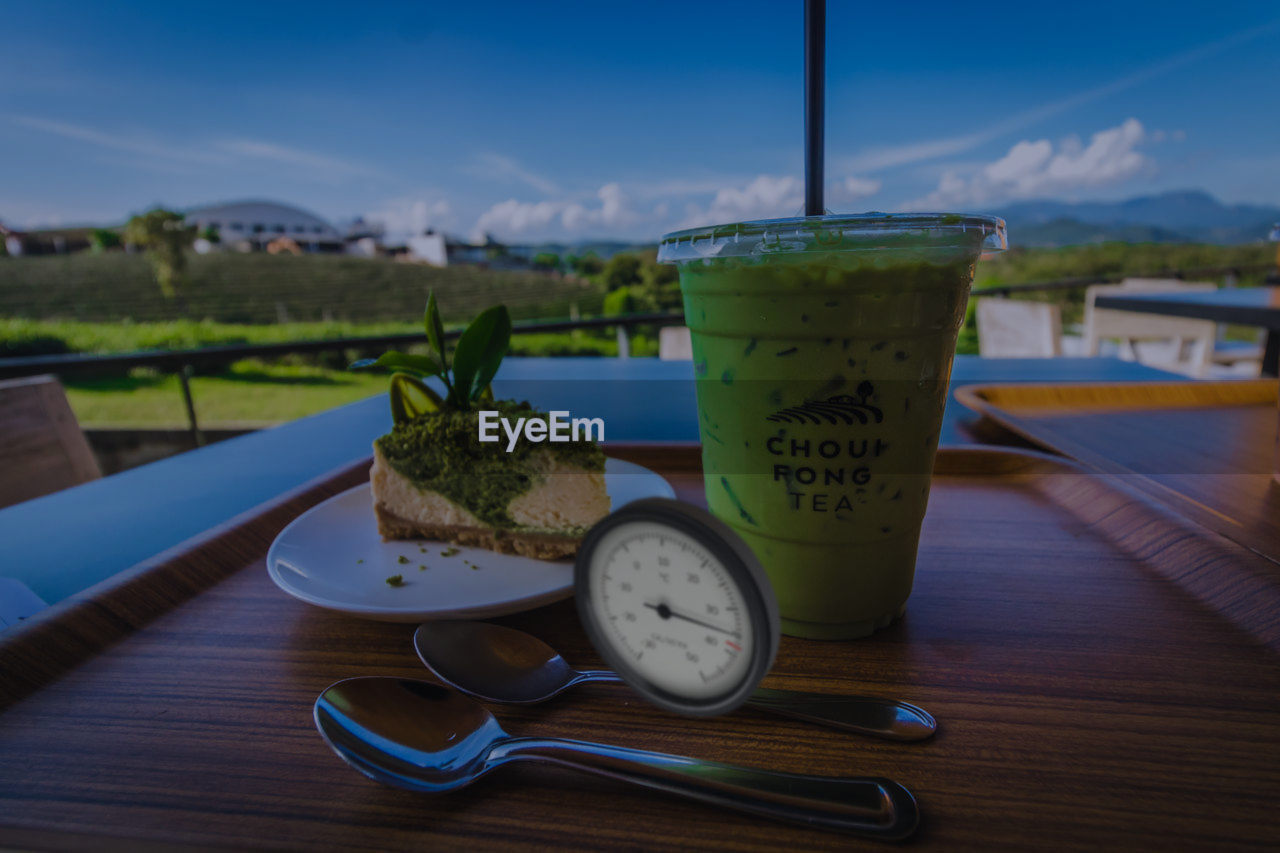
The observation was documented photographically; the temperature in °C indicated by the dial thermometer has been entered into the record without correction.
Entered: 35 °C
